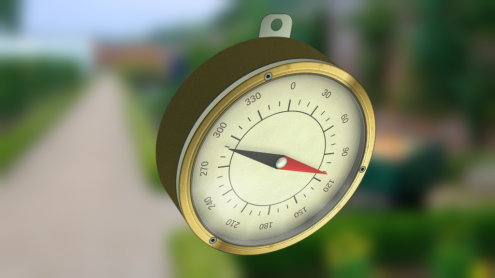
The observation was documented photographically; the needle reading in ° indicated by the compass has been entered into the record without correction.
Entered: 110 °
